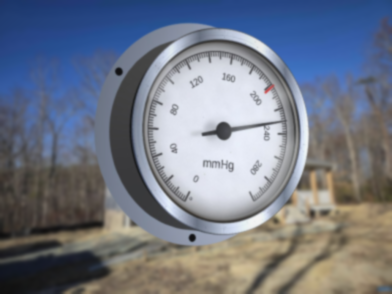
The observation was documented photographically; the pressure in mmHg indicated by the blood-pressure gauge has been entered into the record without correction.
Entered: 230 mmHg
